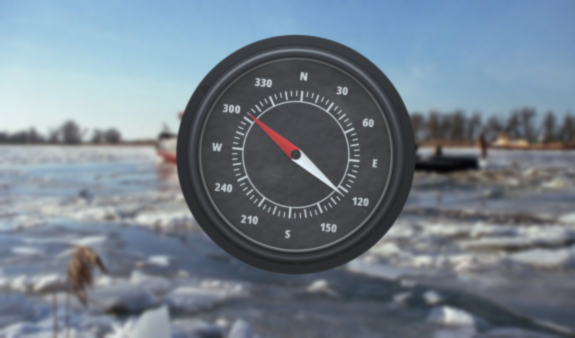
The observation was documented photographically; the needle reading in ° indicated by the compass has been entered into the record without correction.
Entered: 305 °
